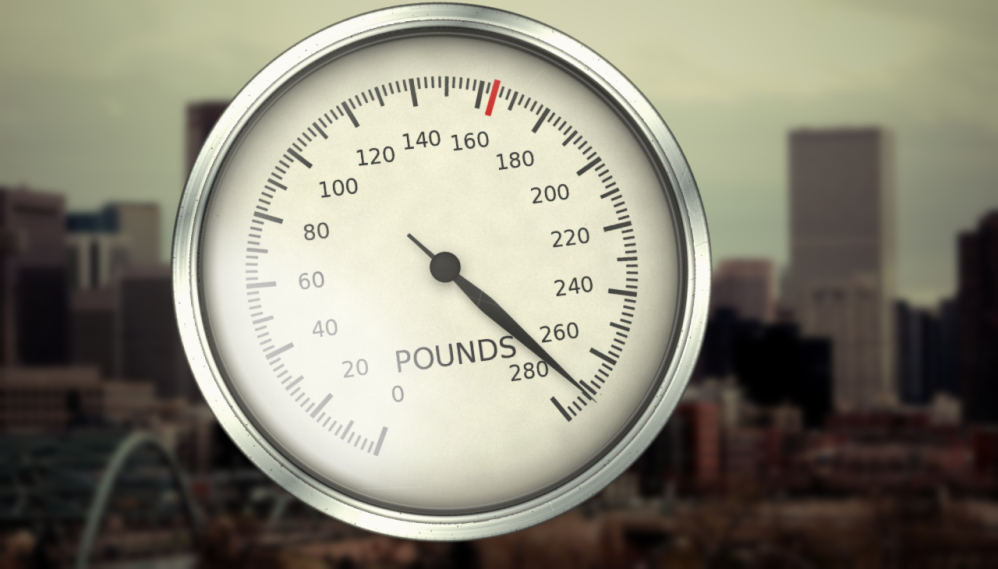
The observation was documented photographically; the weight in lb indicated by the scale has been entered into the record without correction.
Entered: 272 lb
